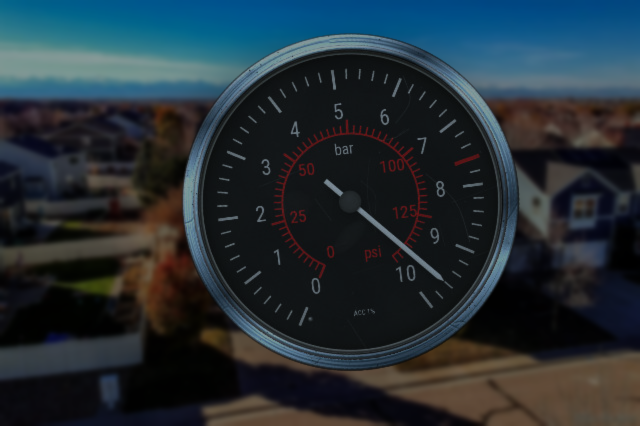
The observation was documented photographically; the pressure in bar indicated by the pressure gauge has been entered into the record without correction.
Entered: 9.6 bar
